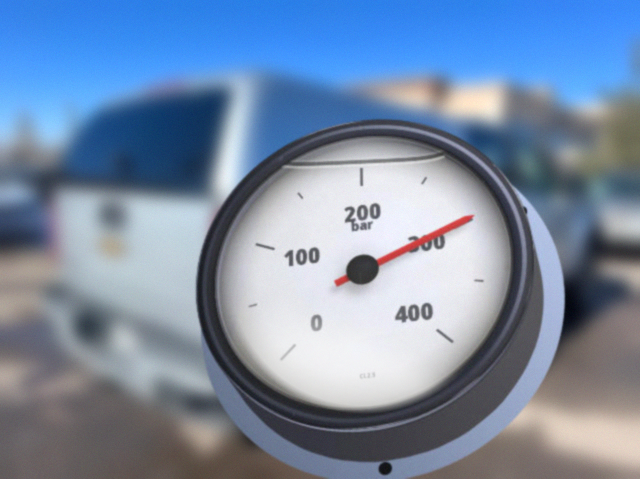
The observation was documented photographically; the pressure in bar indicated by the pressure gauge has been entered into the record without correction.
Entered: 300 bar
